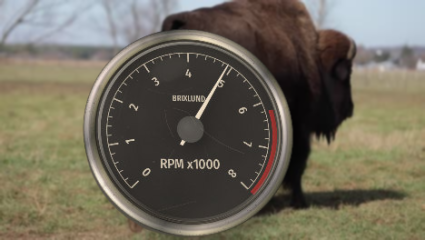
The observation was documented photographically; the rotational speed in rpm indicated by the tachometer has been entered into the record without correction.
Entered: 4900 rpm
